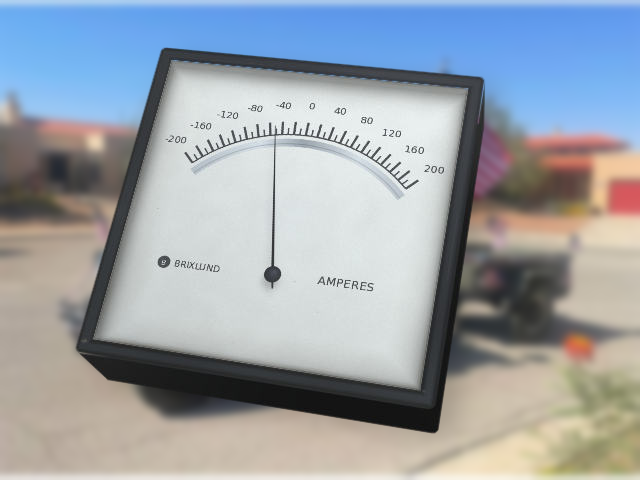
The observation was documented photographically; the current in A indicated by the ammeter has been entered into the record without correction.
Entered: -50 A
